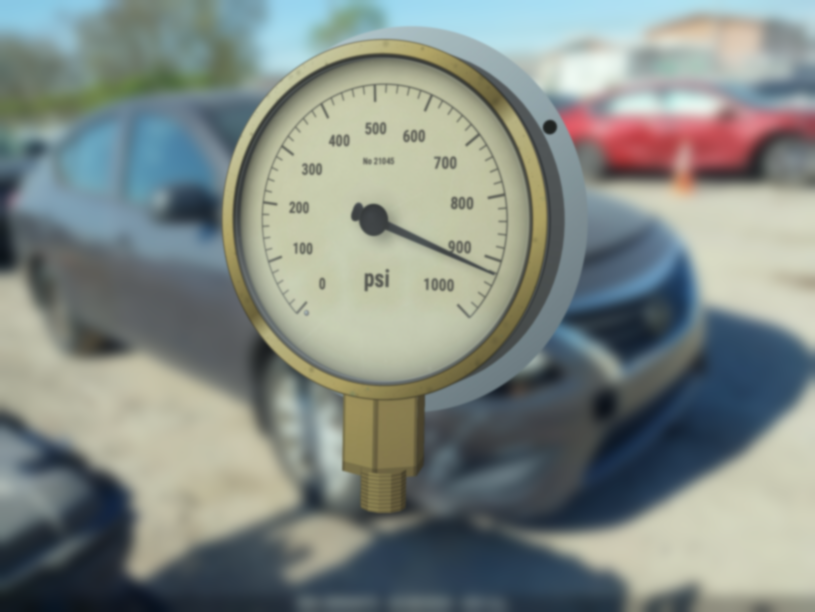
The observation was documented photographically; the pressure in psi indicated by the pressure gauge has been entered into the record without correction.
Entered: 920 psi
